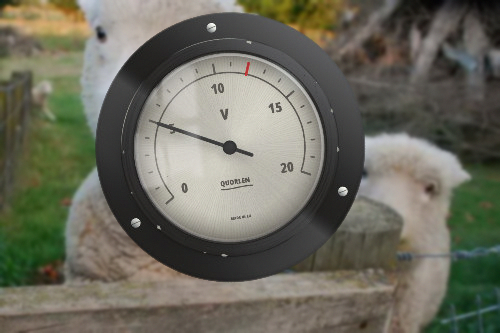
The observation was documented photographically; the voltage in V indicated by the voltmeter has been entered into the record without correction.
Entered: 5 V
